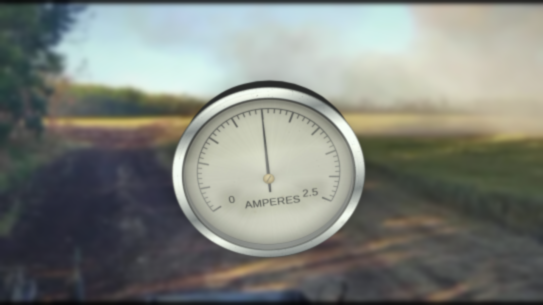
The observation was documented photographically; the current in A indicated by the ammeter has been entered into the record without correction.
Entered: 1.25 A
